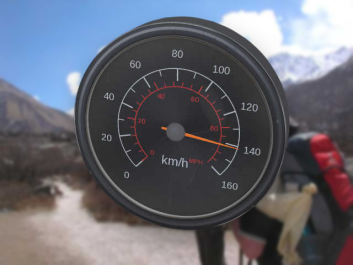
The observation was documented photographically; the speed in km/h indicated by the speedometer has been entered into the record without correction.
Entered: 140 km/h
